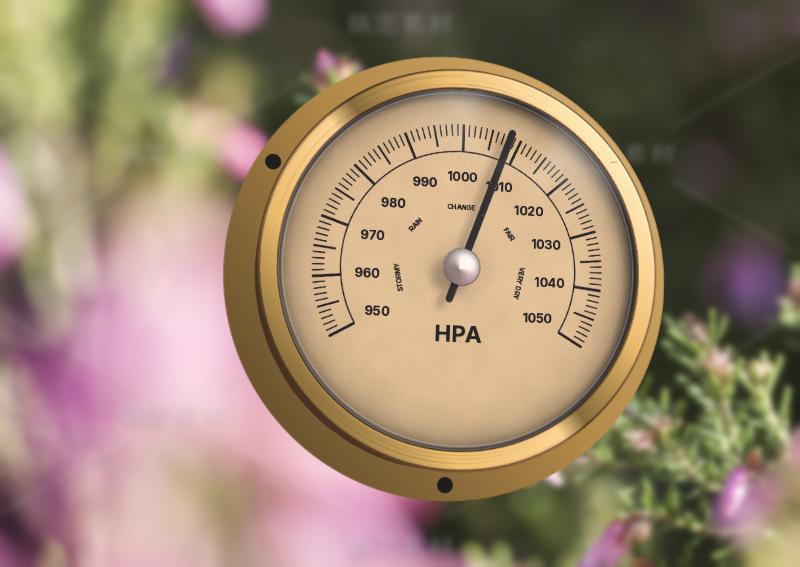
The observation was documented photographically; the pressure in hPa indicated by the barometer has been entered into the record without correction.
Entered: 1008 hPa
